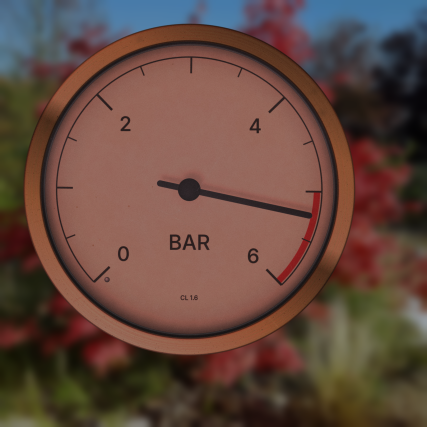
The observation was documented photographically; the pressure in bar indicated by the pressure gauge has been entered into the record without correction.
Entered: 5.25 bar
